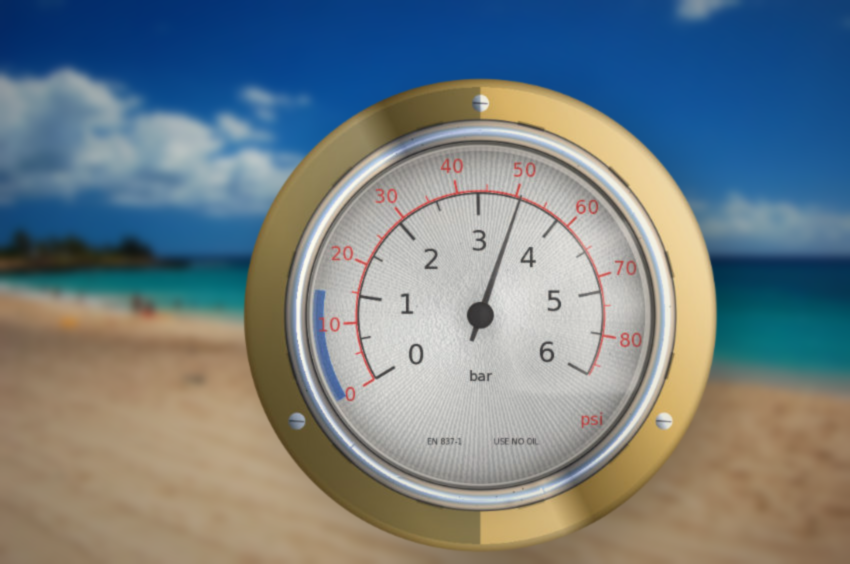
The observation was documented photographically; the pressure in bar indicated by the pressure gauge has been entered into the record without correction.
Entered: 3.5 bar
